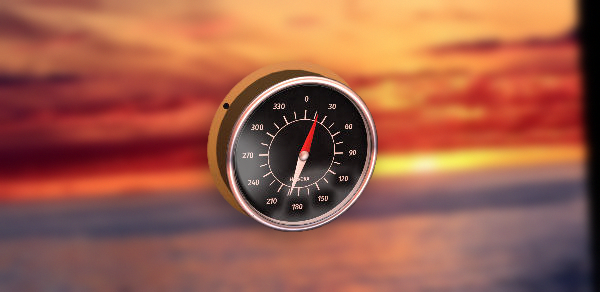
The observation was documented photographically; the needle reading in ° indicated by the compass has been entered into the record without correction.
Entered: 15 °
